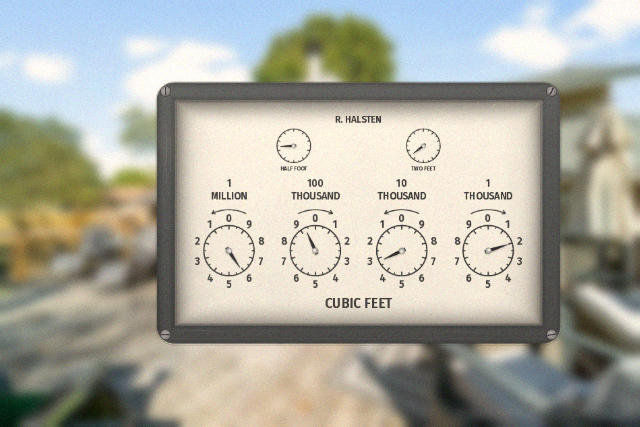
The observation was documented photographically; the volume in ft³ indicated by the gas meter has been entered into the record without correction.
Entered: 593200 ft³
